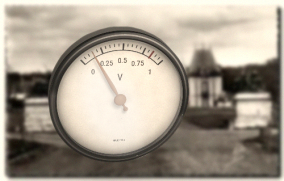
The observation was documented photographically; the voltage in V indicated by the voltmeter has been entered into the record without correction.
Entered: 0.15 V
